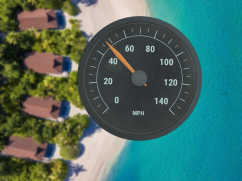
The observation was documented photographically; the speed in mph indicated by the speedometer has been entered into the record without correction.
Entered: 47.5 mph
